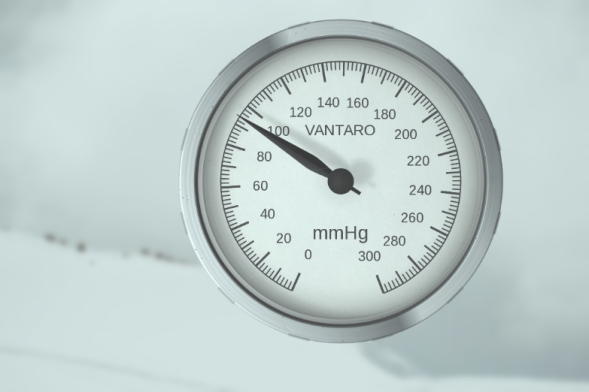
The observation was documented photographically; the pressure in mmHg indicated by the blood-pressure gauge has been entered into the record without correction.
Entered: 94 mmHg
